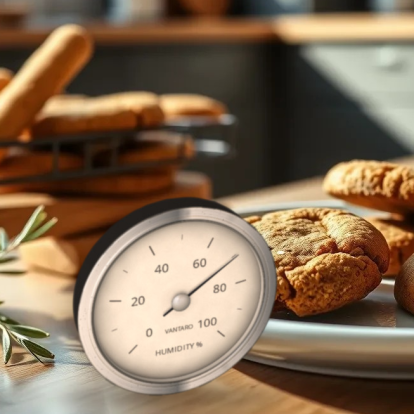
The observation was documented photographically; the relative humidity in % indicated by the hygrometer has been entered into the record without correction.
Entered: 70 %
